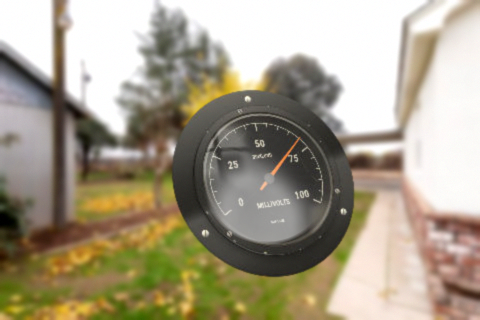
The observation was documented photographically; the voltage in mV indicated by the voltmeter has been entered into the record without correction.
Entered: 70 mV
